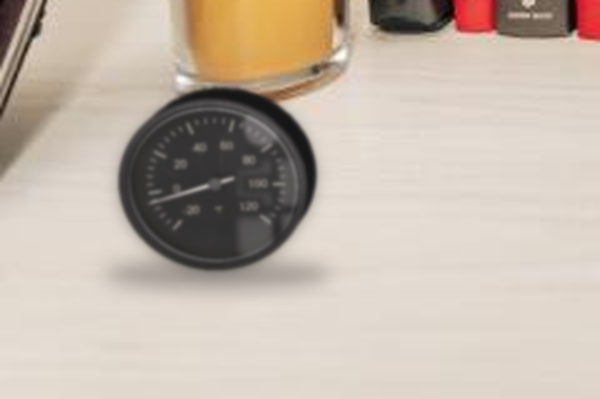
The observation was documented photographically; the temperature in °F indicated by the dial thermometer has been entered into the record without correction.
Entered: -4 °F
